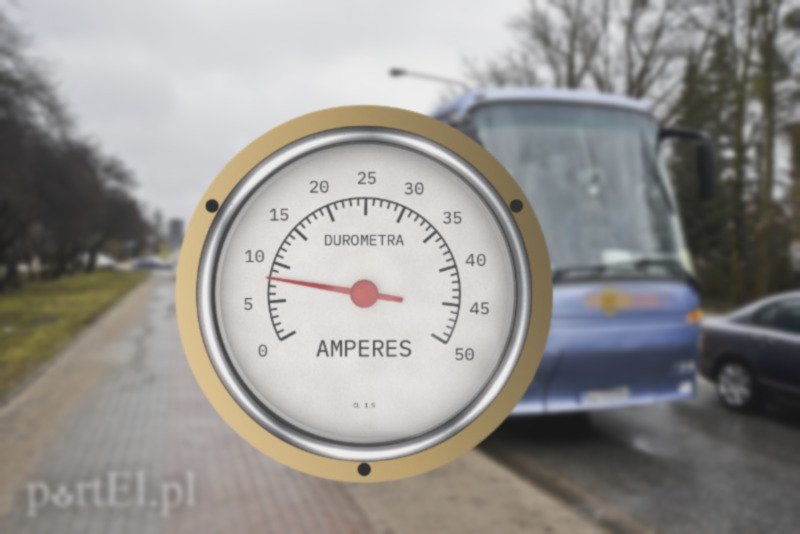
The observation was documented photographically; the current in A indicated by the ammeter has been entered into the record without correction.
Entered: 8 A
